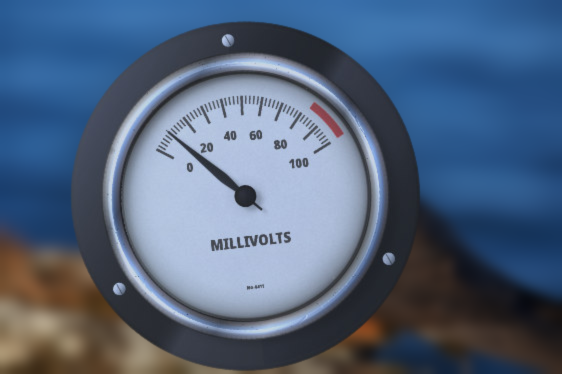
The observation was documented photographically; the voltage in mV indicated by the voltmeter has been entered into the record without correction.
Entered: 10 mV
